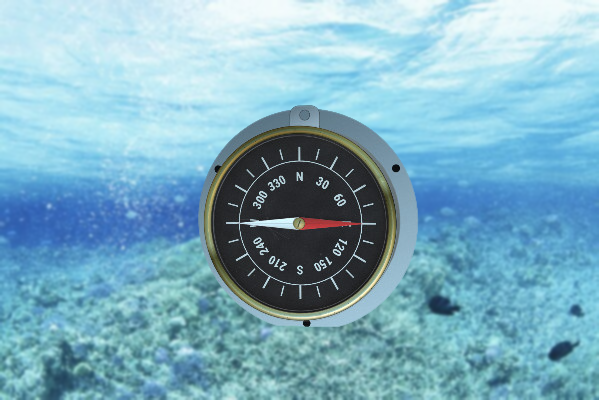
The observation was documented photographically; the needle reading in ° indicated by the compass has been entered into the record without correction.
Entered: 90 °
